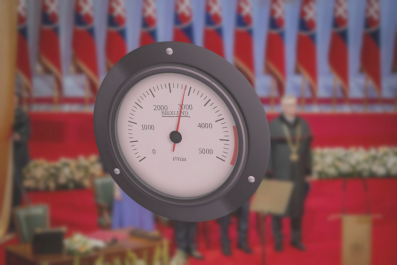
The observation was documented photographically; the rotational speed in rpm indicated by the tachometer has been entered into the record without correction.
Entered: 2900 rpm
